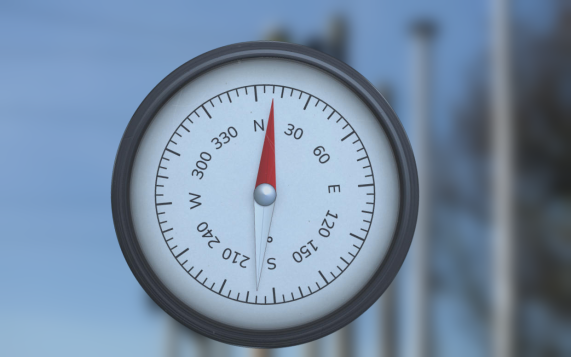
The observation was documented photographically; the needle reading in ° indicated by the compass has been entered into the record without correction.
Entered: 10 °
